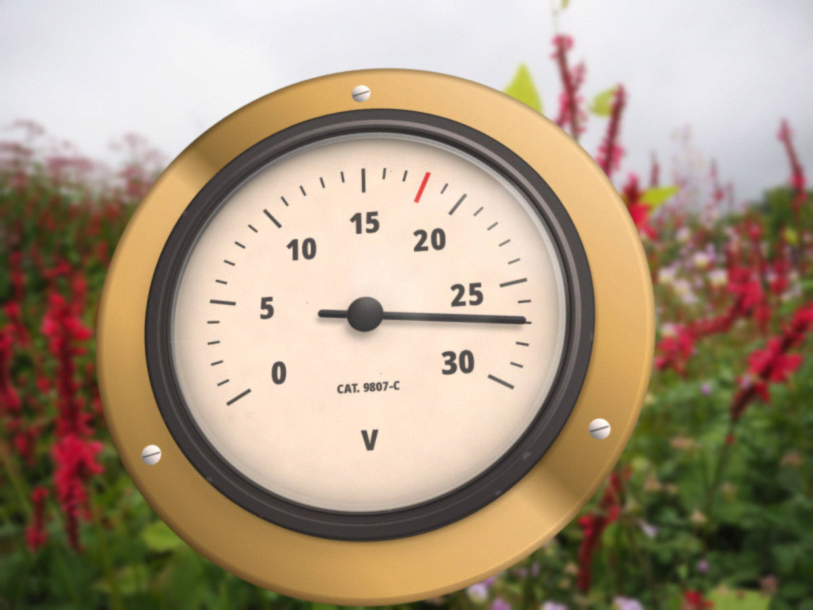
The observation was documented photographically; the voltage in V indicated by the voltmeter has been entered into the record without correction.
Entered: 27 V
